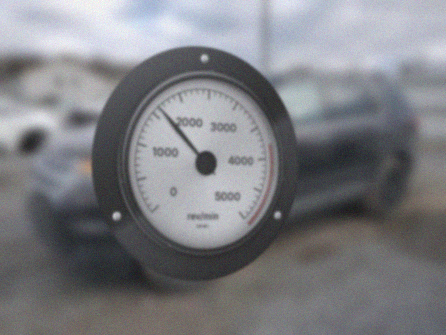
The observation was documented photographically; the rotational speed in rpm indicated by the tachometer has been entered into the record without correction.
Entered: 1600 rpm
